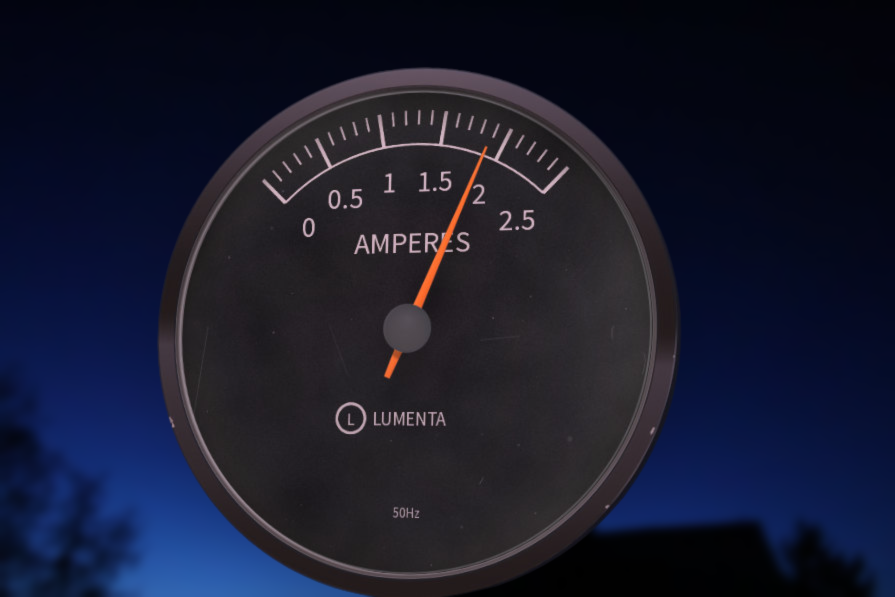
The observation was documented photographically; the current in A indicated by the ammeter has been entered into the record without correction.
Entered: 1.9 A
